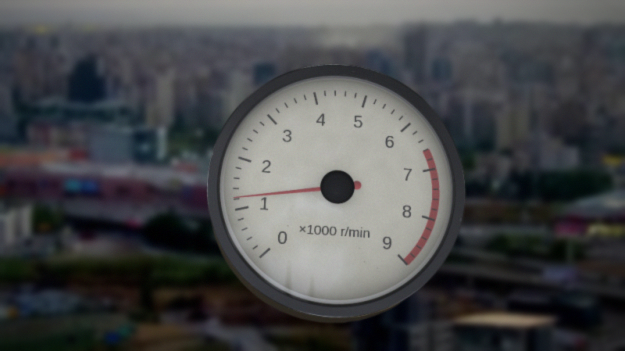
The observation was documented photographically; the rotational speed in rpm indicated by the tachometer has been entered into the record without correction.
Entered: 1200 rpm
